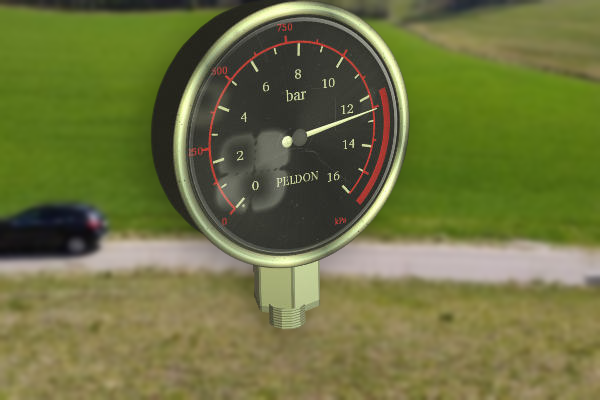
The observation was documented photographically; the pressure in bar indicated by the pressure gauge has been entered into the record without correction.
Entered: 12.5 bar
